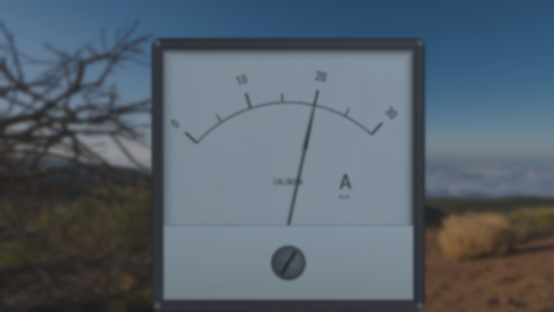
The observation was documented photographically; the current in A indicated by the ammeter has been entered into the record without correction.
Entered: 20 A
